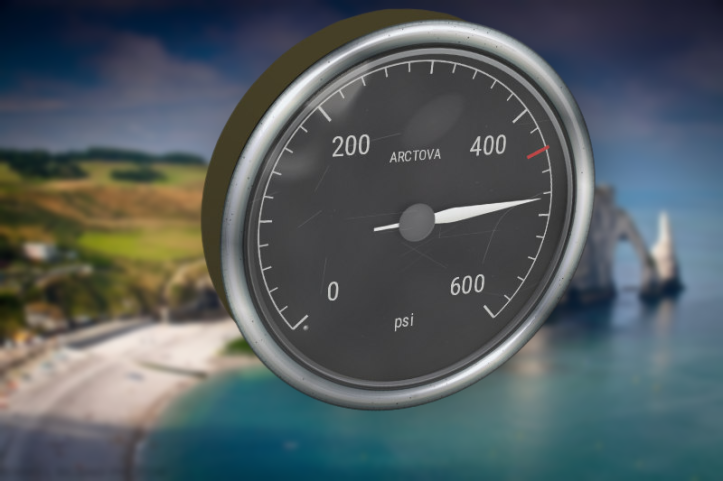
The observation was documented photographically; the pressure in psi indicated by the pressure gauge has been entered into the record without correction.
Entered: 480 psi
